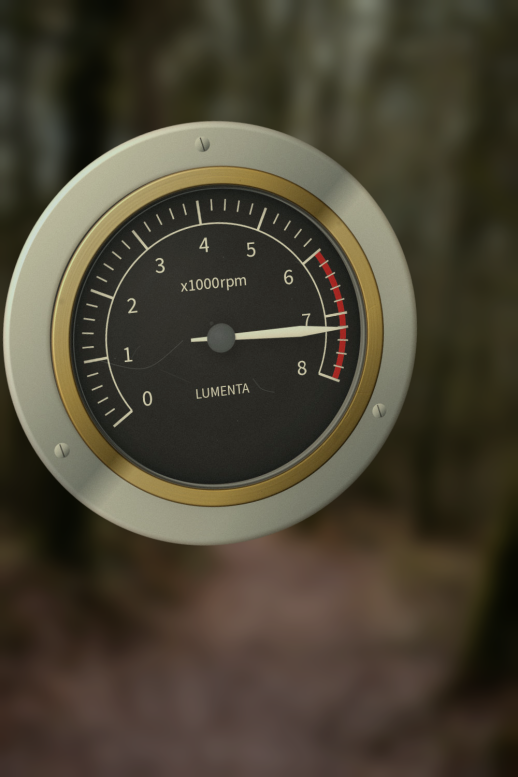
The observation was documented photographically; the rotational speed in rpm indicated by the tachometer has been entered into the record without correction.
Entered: 7200 rpm
